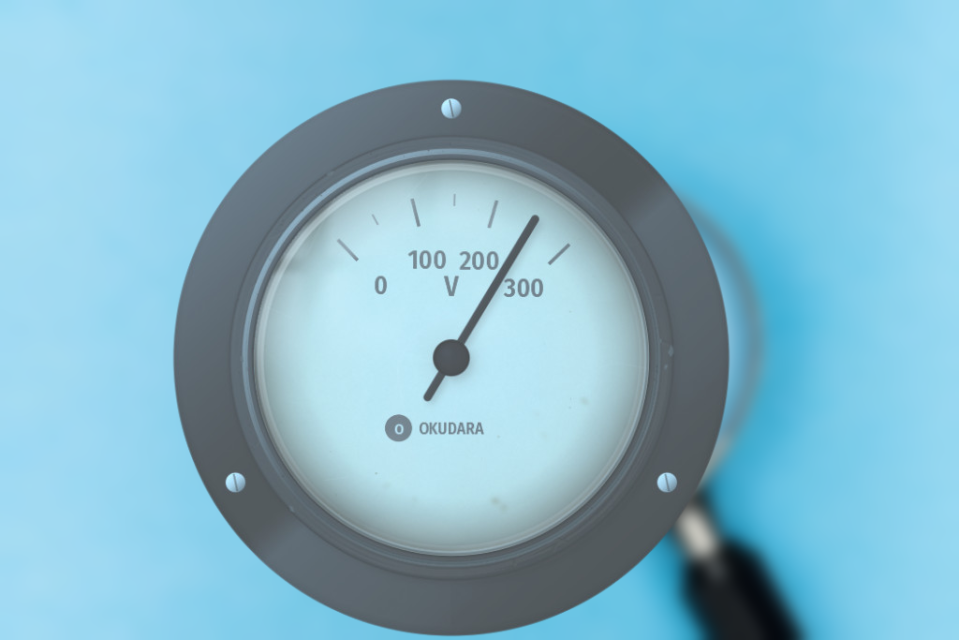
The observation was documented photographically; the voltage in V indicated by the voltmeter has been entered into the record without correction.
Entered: 250 V
